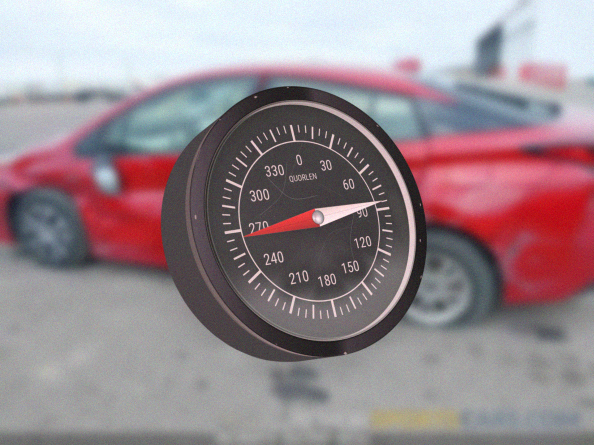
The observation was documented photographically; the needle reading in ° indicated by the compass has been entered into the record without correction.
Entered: 265 °
